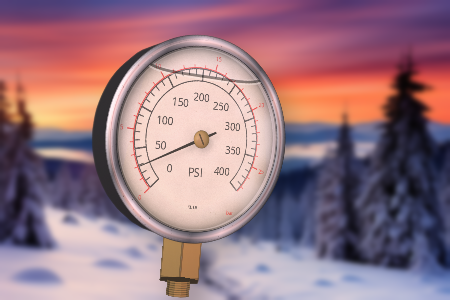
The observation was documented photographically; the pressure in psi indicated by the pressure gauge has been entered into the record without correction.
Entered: 30 psi
